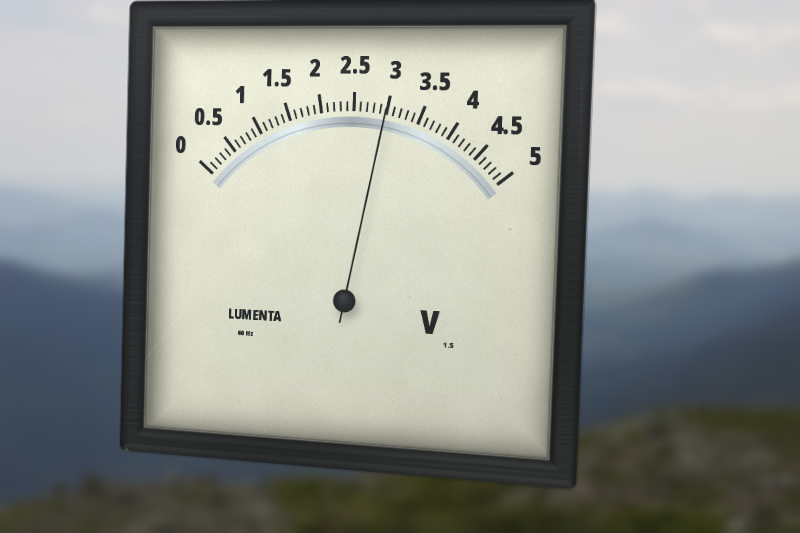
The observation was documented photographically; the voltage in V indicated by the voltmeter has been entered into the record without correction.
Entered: 3 V
